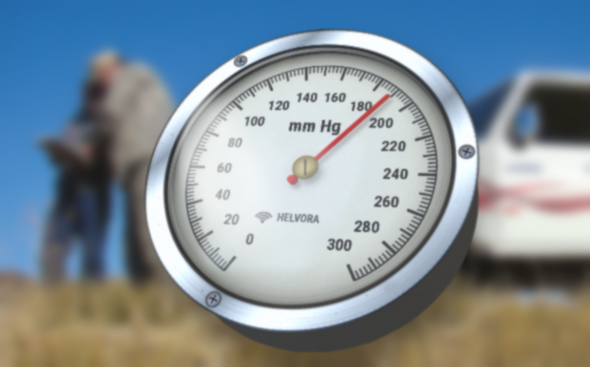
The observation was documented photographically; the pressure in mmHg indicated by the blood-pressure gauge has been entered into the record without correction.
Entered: 190 mmHg
